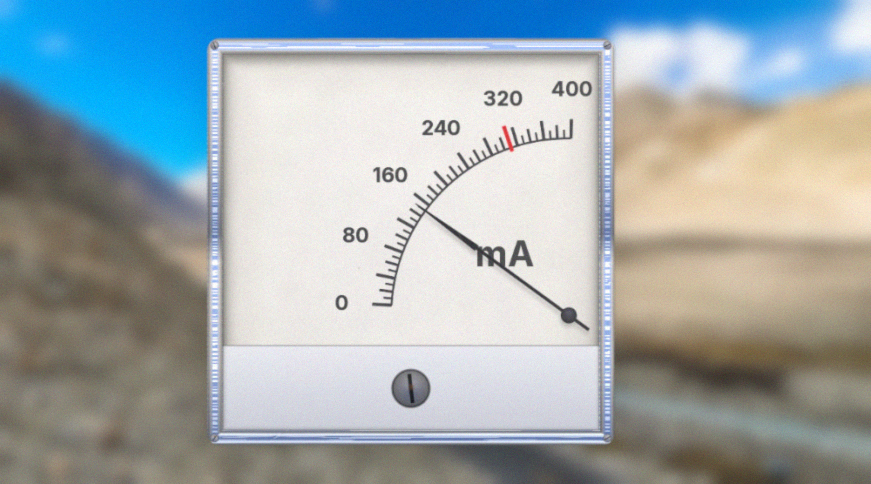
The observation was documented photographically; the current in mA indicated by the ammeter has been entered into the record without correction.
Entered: 150 mA
